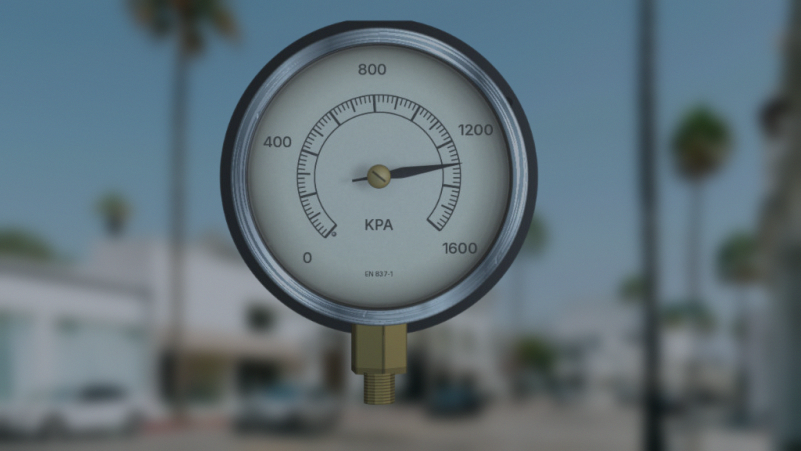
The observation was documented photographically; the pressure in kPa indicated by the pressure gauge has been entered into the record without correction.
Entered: 1300 kPa
